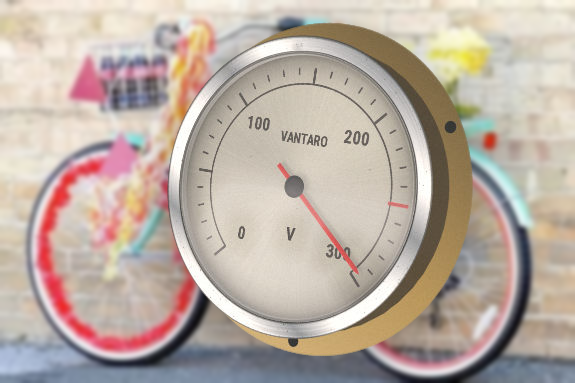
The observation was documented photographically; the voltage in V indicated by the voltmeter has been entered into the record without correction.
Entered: 295 V
